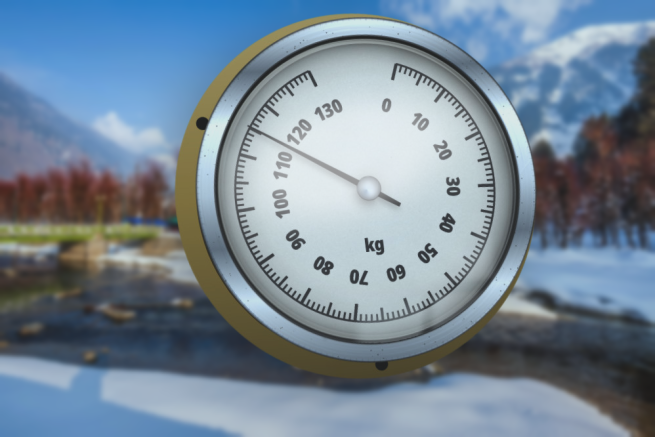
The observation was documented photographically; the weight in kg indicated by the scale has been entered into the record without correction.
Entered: 115 kg
